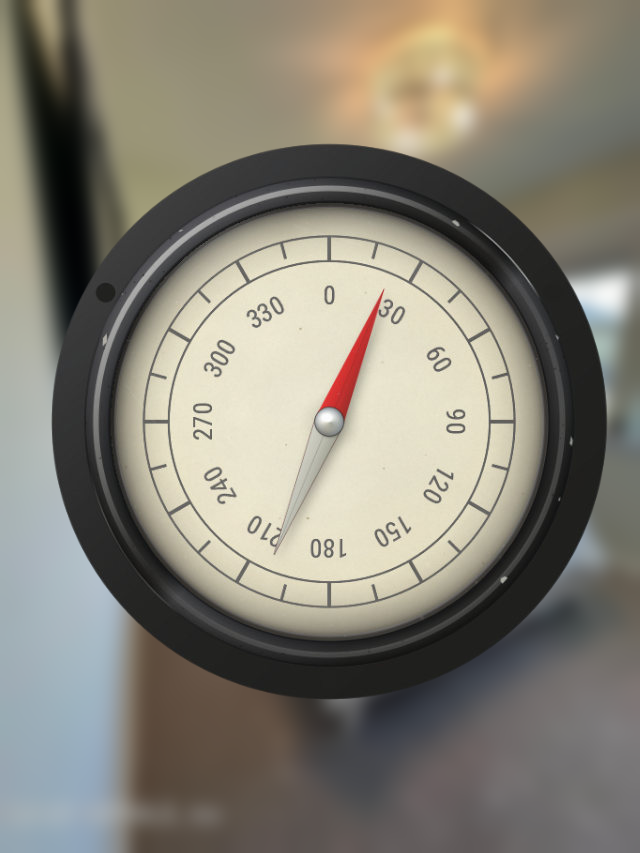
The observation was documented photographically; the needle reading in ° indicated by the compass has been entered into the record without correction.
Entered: 22.5 °
